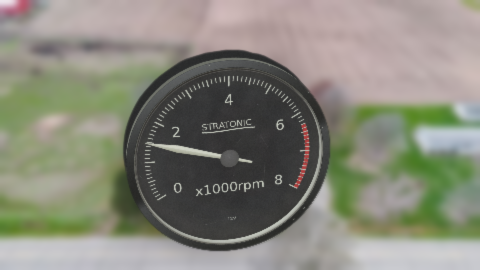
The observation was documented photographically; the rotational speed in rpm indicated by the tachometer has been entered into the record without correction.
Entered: 1500 rpm
